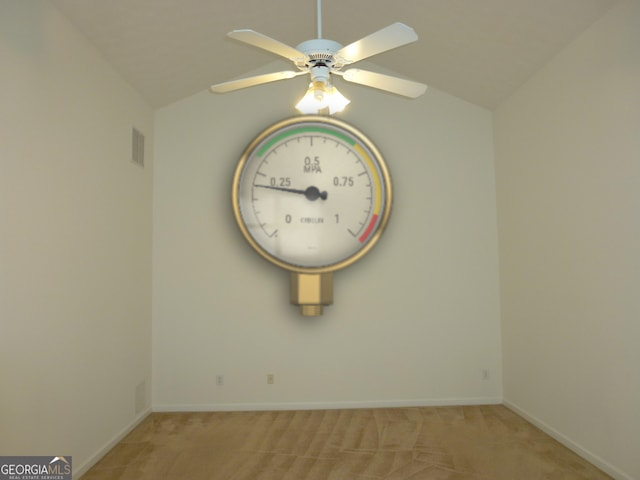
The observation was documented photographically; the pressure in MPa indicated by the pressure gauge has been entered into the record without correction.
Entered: 0.2 MPa
